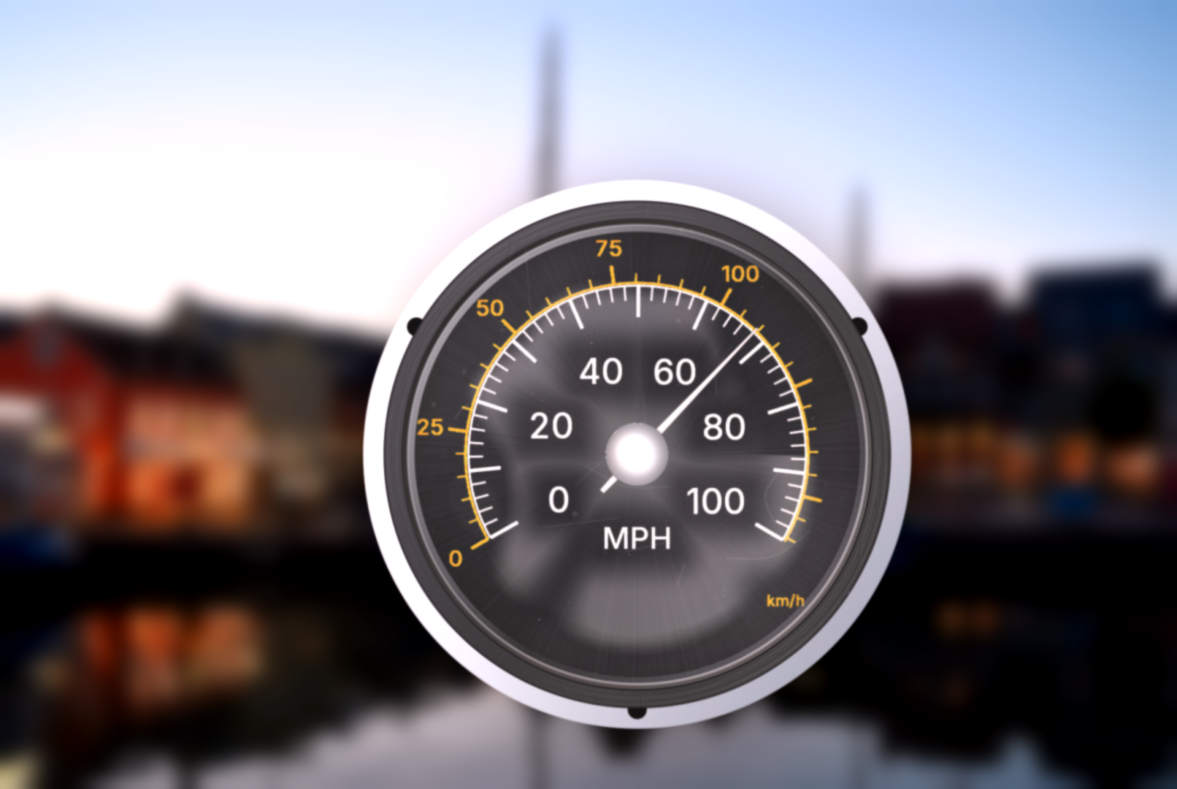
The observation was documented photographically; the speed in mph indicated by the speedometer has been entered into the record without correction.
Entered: 68 mph
